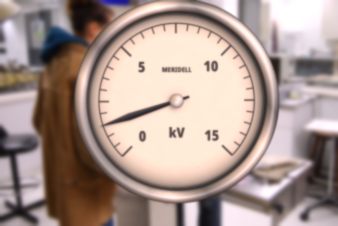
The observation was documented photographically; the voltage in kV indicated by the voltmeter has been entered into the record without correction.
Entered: 1.5 kV
